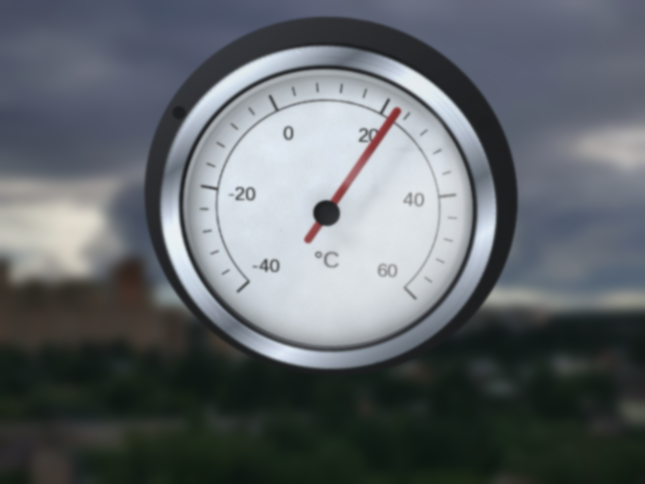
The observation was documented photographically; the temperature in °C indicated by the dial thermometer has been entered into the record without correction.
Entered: 22 °C
